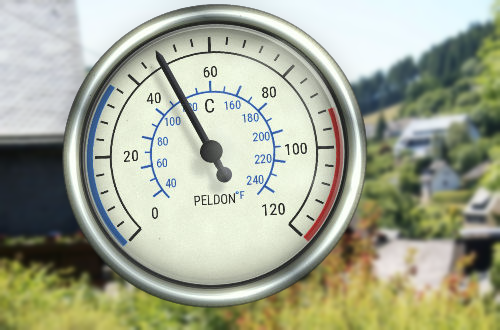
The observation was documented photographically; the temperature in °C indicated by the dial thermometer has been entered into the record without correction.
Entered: 48 °C
